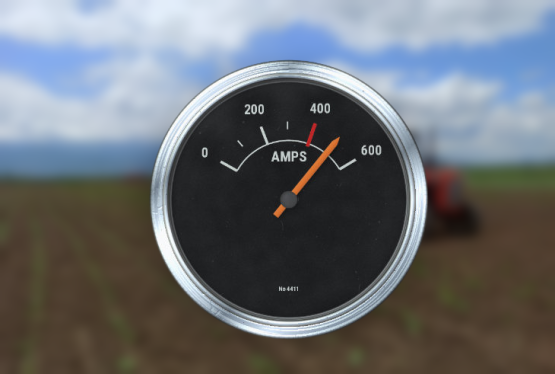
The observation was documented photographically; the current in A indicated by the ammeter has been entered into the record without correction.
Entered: 500 A
